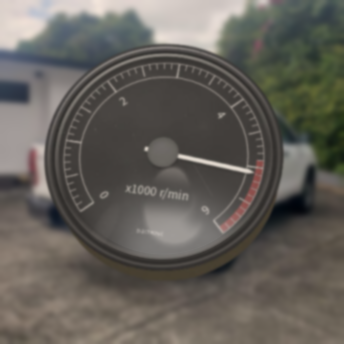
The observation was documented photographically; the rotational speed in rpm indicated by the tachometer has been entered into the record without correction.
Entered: 5100 rpm
